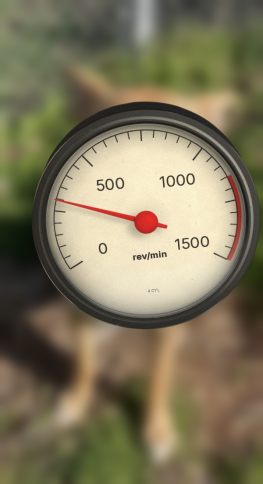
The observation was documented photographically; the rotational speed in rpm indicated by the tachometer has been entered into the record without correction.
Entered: 300 rpm
